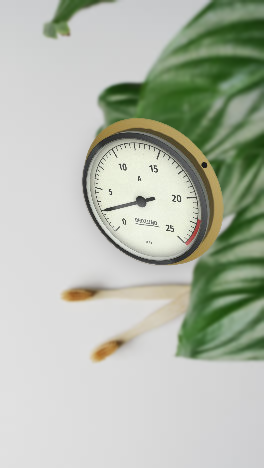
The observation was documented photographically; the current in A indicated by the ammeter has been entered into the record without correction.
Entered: 2.5 A
